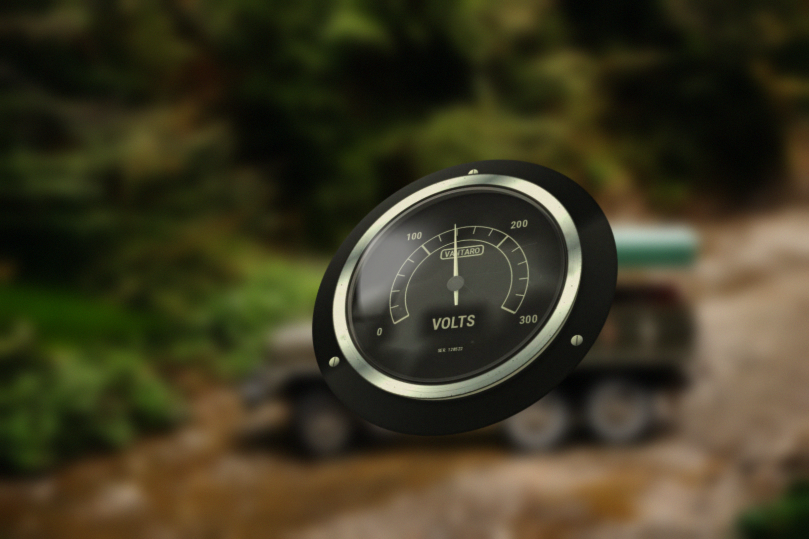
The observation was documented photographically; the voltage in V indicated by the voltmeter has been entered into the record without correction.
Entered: 140 V
